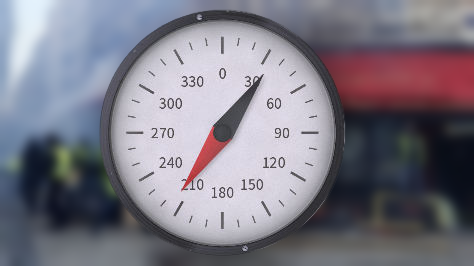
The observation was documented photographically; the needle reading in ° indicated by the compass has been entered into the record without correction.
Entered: 215 °
